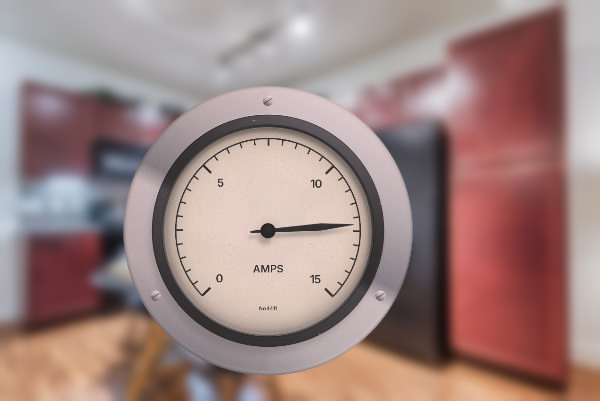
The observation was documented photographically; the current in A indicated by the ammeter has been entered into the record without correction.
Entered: 12.25 A
